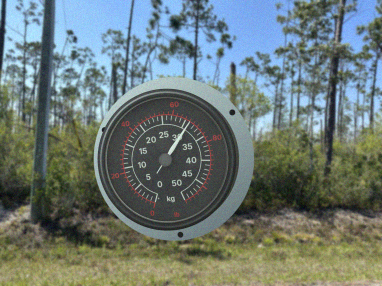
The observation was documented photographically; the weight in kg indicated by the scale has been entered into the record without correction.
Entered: 31 kg
